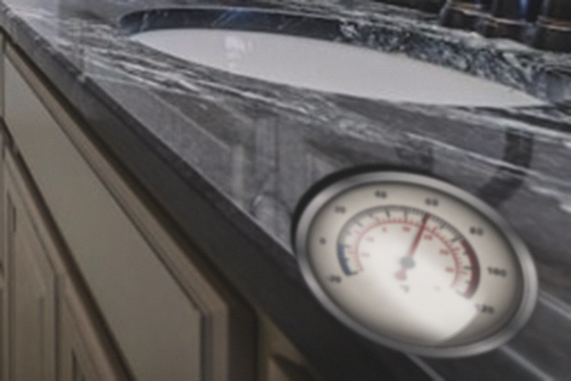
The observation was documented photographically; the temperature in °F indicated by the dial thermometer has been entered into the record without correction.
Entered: 60 °F
